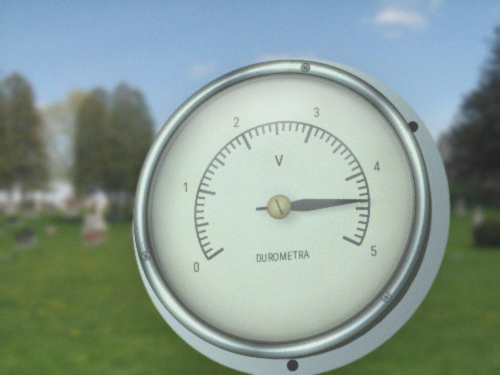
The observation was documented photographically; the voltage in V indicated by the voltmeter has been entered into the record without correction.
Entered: 4.4 V
